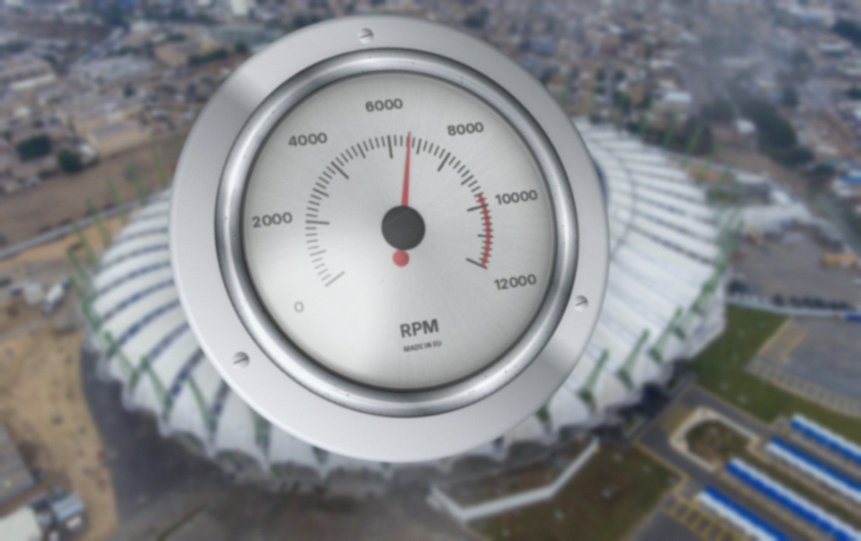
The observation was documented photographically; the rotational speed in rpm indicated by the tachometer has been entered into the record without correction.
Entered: 6600 rpm
